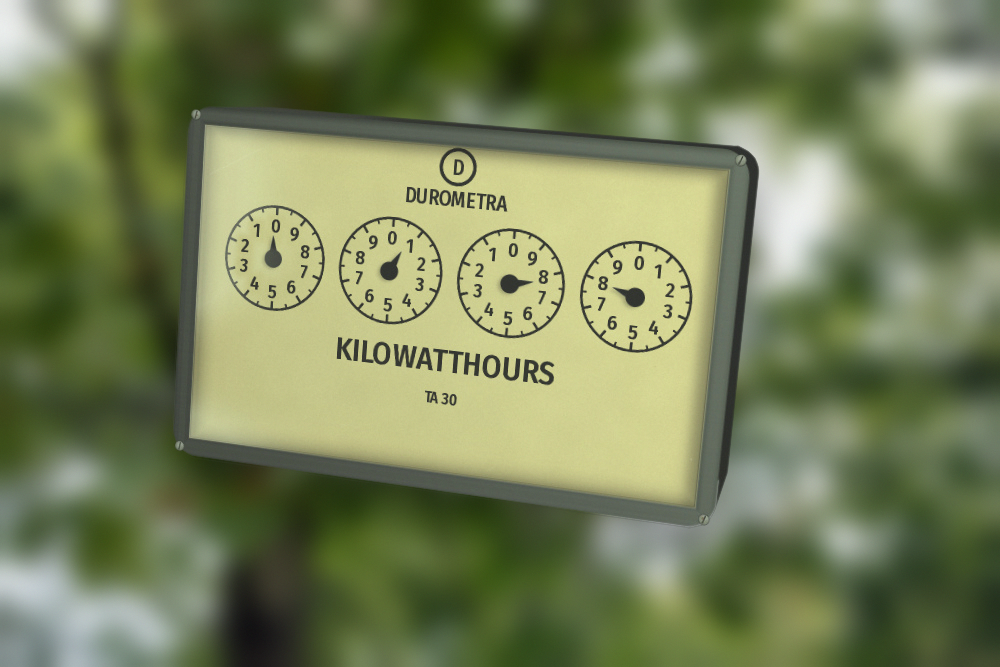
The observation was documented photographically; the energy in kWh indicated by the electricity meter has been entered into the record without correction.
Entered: 78 kWh
